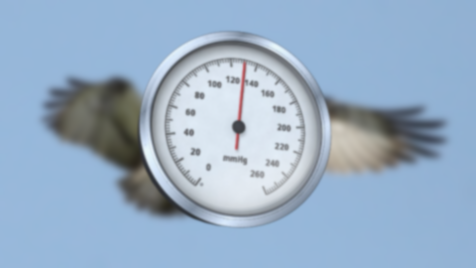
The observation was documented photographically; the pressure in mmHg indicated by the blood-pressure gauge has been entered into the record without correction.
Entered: 130 mmHg
